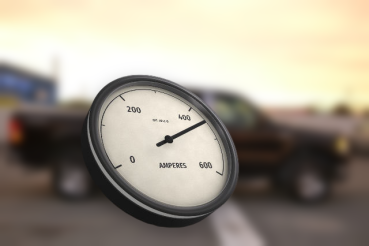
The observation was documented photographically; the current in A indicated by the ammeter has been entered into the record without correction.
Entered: 450 A
